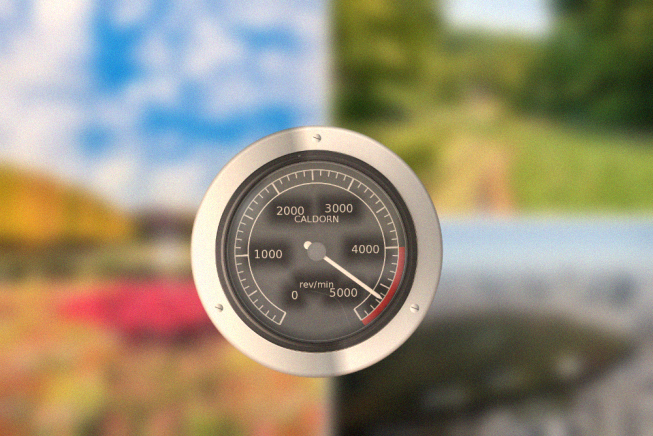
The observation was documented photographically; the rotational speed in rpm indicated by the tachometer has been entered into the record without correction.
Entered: 4650 rpm
